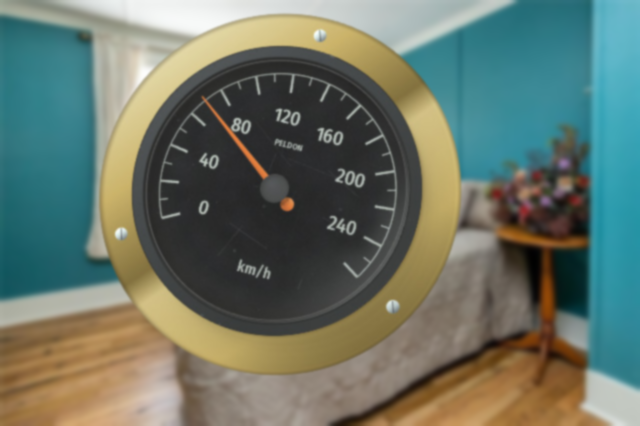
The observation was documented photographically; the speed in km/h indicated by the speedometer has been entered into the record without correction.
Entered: 70 km/h
